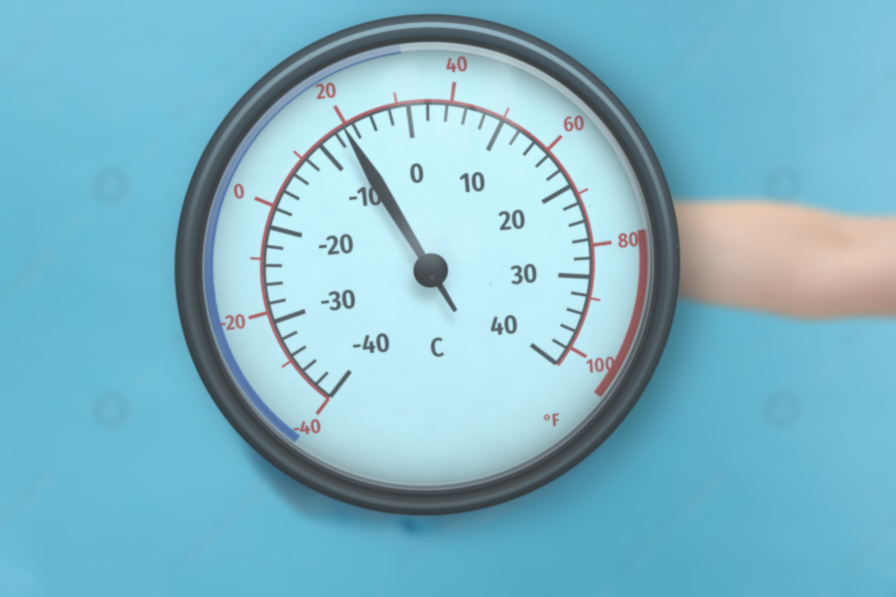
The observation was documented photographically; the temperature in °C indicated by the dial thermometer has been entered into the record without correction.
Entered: -7 °C
